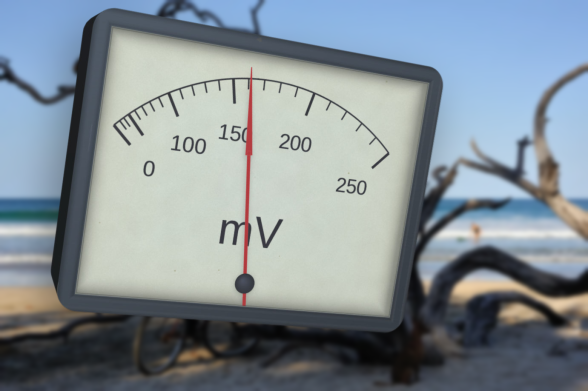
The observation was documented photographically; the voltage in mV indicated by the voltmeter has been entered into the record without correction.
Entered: 160 mV
